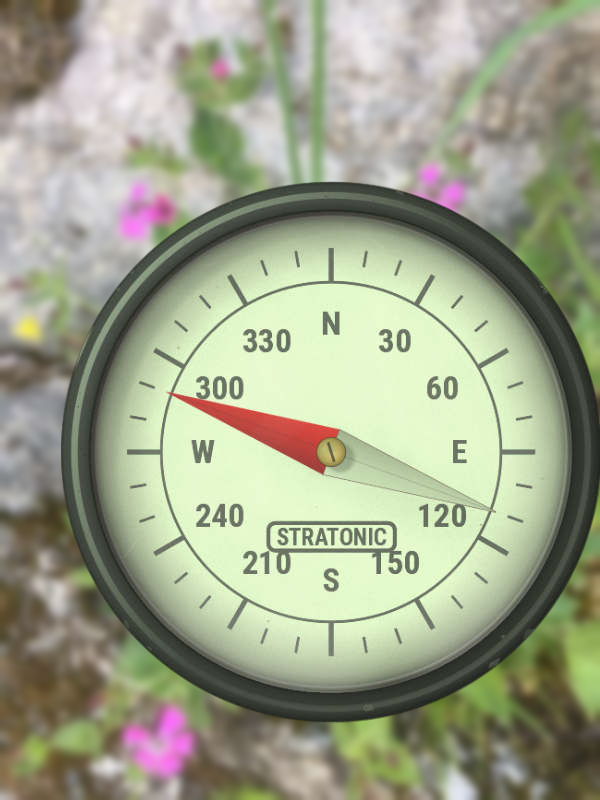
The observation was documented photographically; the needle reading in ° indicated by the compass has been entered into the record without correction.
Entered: 290 °
